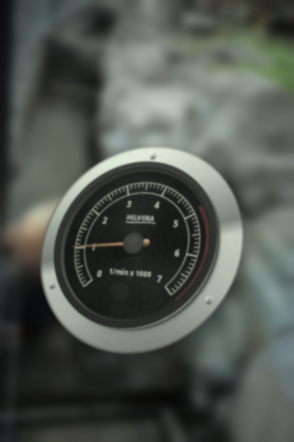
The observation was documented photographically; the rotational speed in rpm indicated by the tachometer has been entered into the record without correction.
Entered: 1000 rpm
